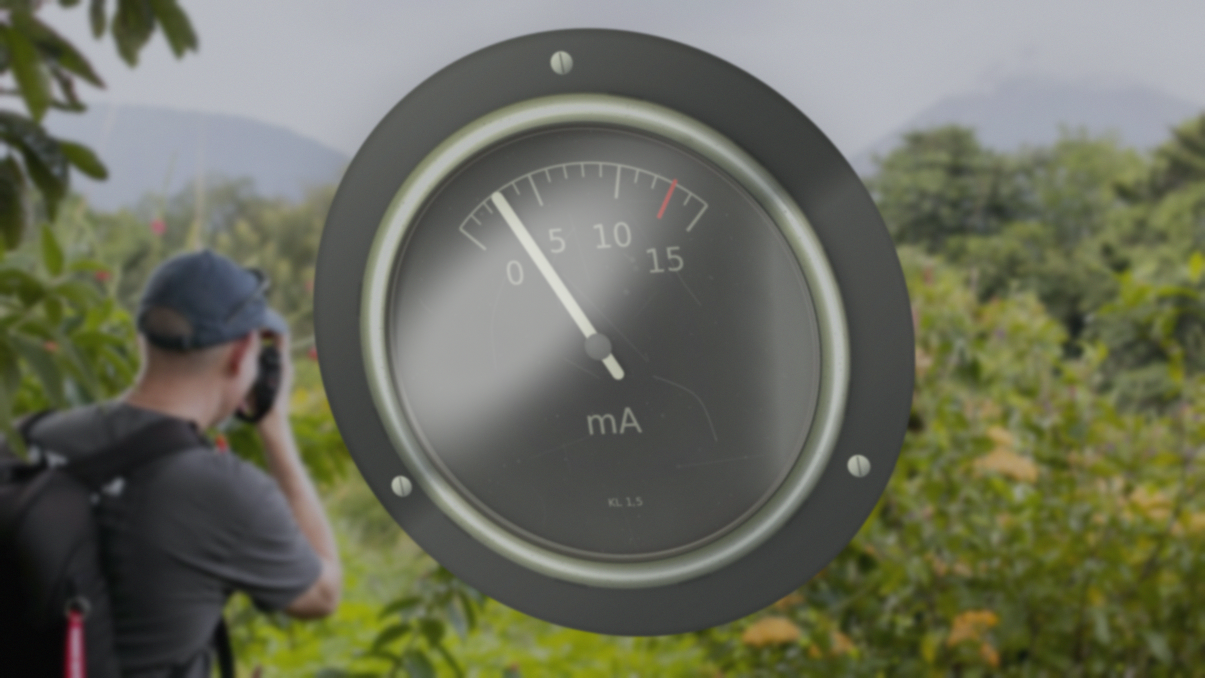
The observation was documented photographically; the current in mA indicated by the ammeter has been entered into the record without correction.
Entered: 3 mA
